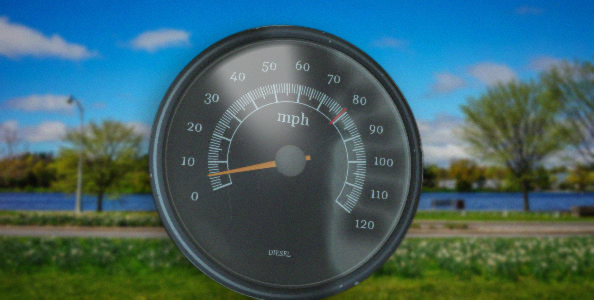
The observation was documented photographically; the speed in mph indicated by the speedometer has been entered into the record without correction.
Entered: 5 mph
